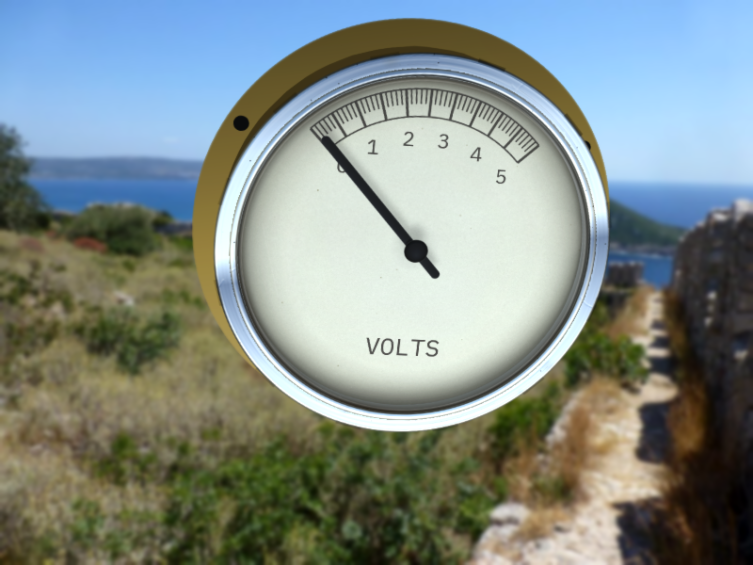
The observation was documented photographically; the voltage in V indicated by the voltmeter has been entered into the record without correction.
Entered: 0.1 V
